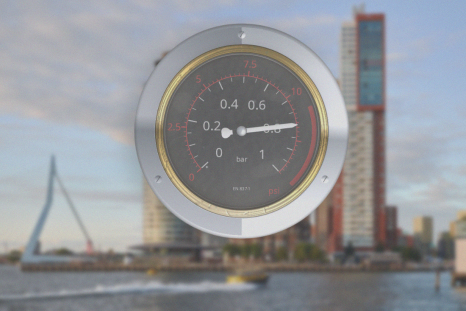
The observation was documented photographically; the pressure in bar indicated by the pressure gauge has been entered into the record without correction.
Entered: 0.8 bar
